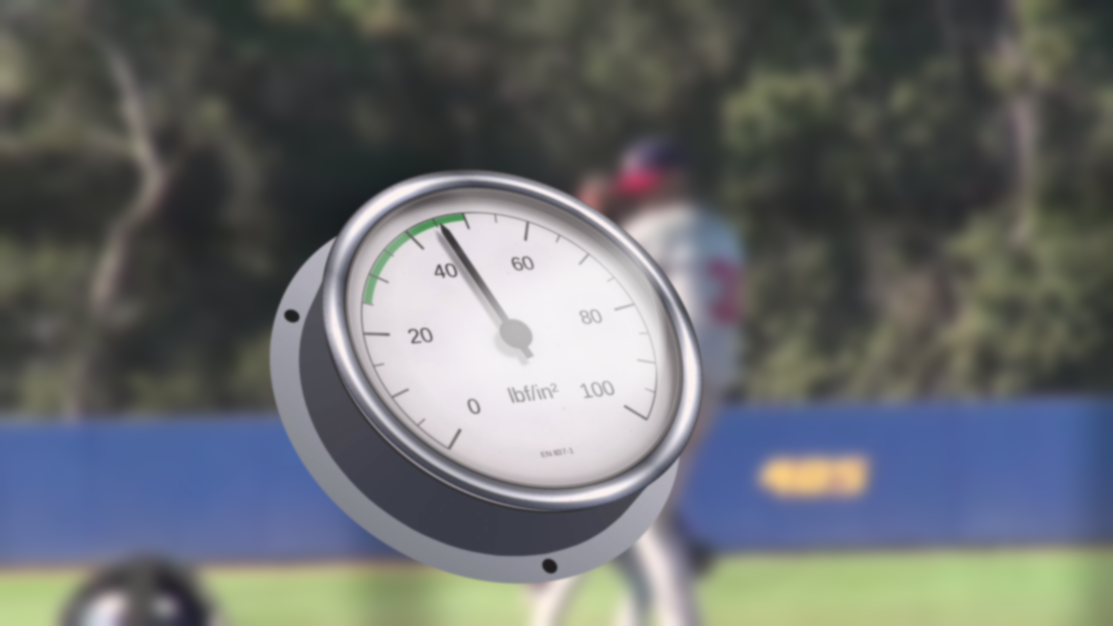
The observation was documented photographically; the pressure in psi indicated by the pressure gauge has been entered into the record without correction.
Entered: 45 psi
